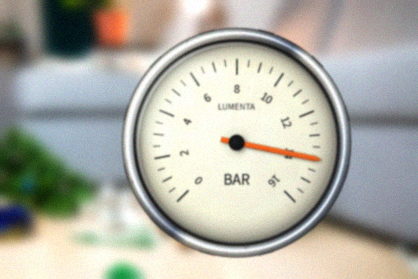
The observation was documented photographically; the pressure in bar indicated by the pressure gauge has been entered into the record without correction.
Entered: 14 bar
